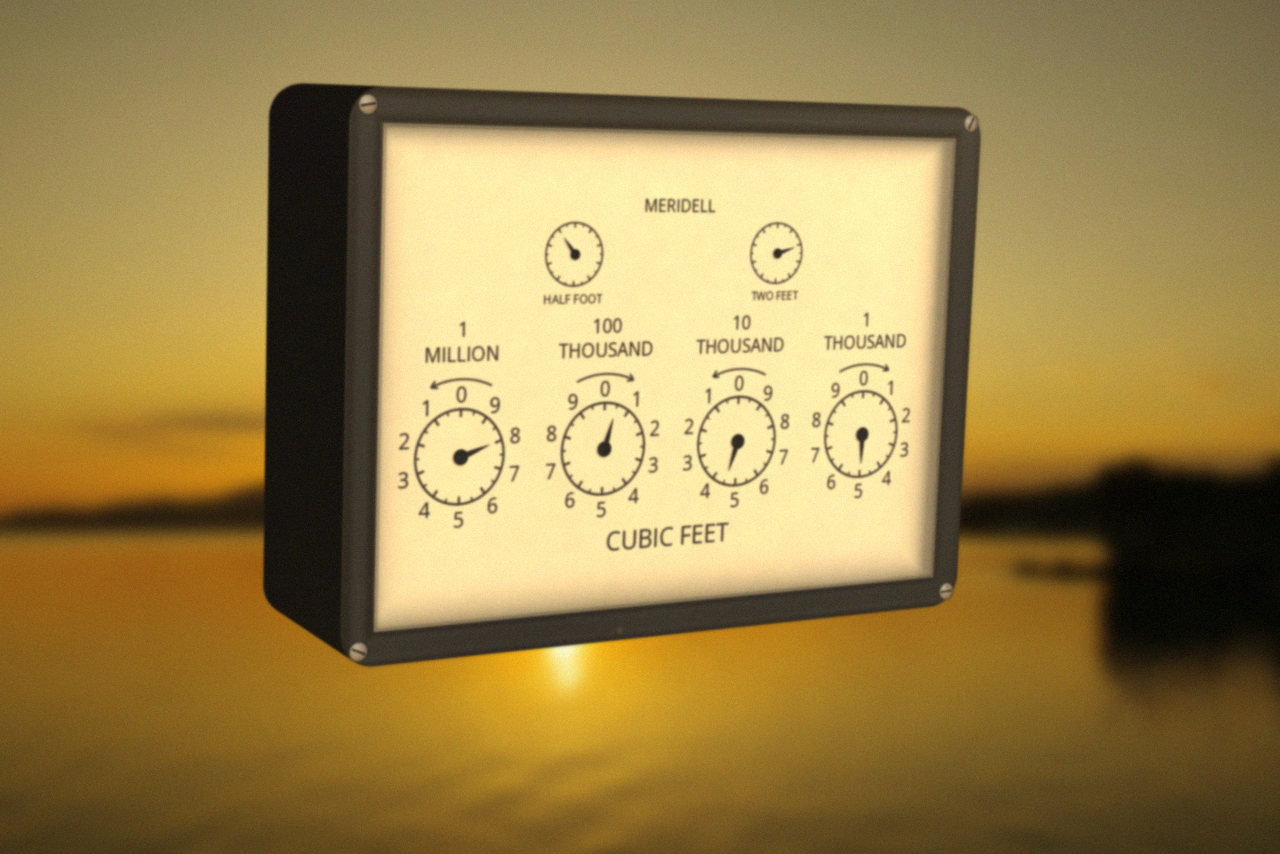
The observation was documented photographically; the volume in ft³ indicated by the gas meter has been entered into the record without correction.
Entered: 804500 ft³
